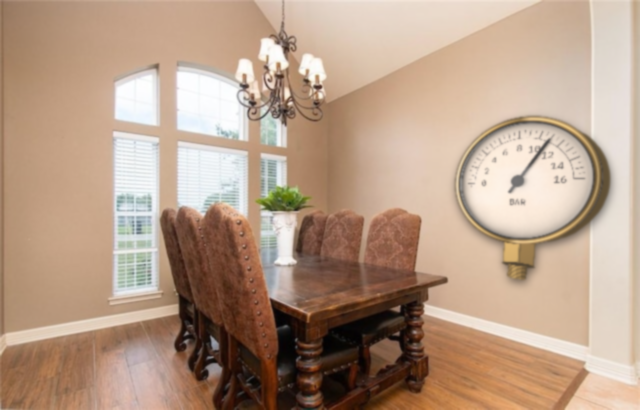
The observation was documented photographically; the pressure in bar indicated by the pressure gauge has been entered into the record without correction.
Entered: 11 bar
